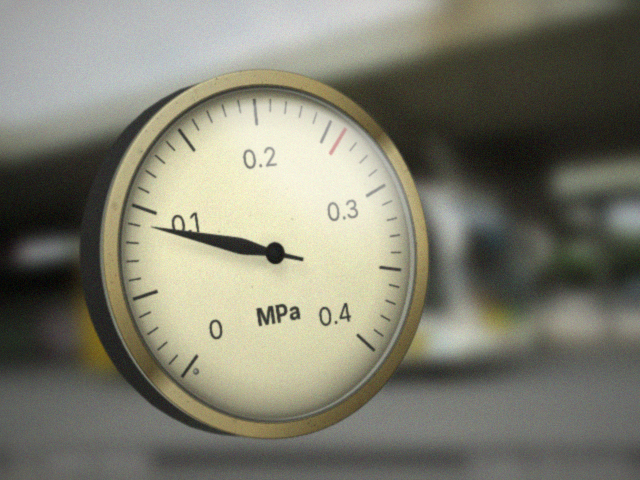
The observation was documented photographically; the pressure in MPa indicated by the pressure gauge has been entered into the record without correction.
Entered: 0.09 MPa
